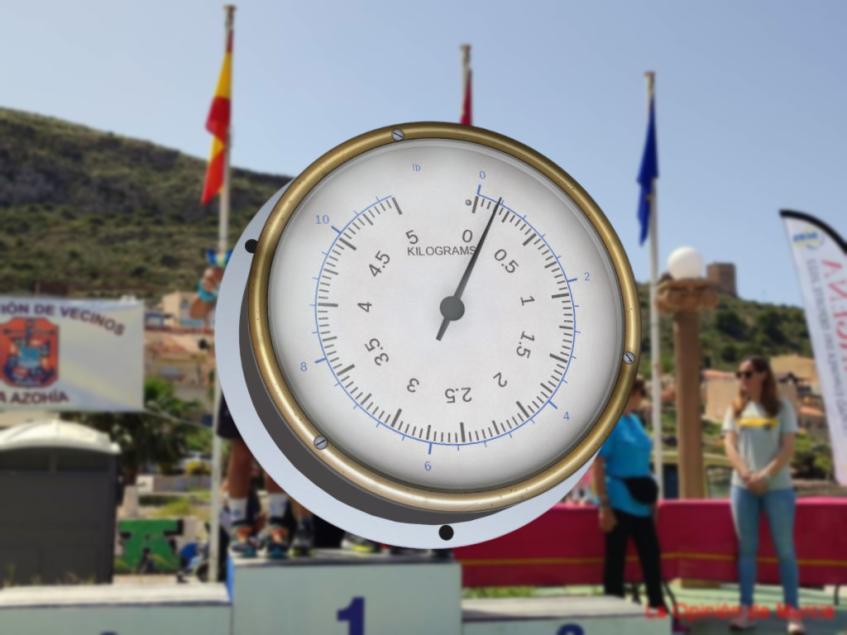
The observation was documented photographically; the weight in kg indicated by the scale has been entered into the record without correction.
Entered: 0.15 kg
